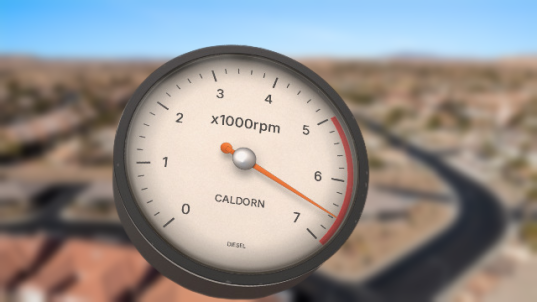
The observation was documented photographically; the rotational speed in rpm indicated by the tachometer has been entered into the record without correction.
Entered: 6600 rpm
